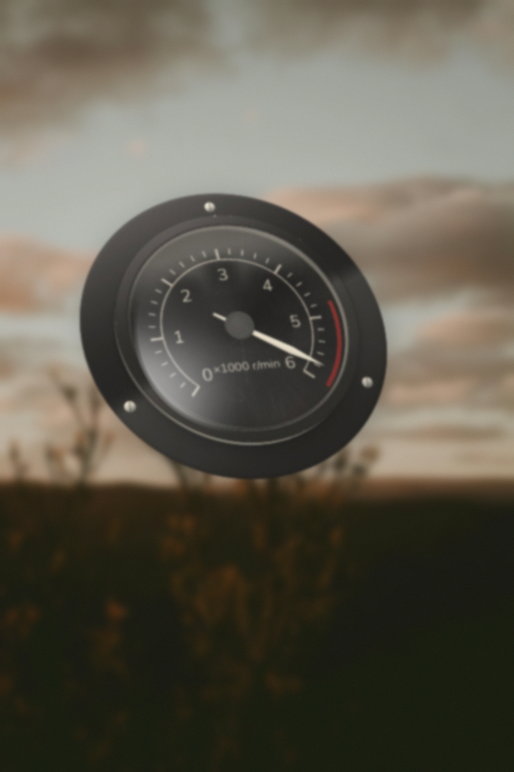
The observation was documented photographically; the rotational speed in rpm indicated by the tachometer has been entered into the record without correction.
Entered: 5800 rpm
